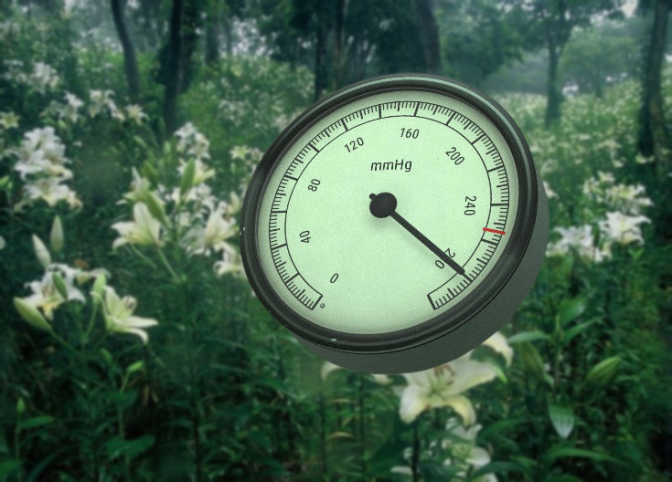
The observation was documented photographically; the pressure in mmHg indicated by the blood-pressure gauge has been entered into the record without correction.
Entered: 280 mmHg
